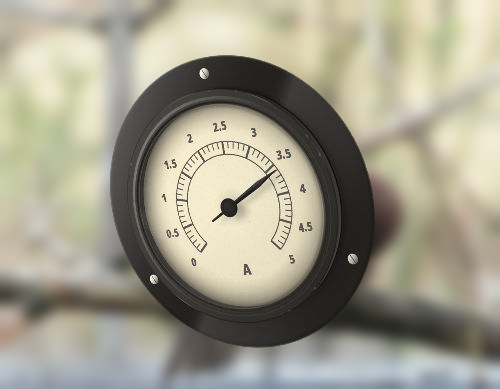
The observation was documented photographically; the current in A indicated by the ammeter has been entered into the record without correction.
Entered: 3.6 A
